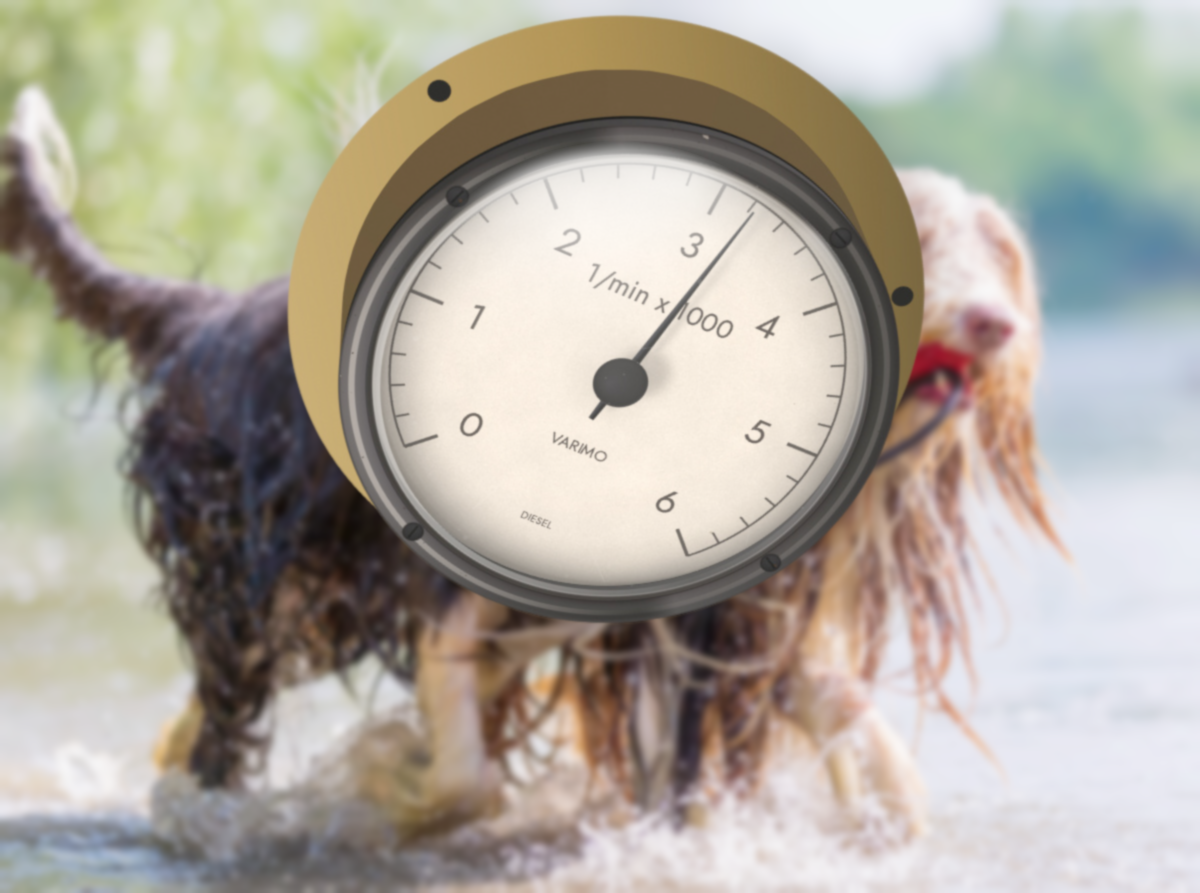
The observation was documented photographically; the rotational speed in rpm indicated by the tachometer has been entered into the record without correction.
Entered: 3200 rpm
